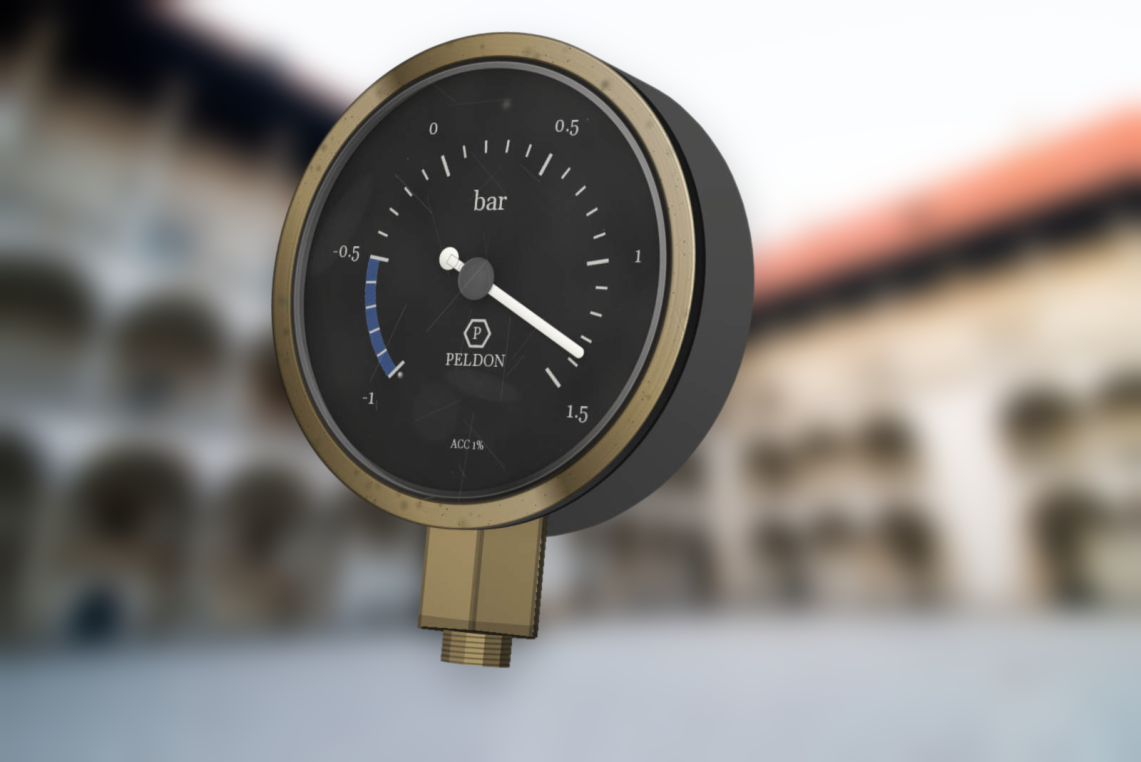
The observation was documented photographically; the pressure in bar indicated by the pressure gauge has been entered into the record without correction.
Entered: 1.35 bar
